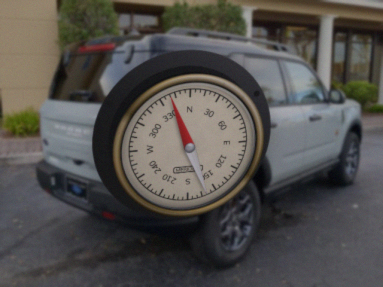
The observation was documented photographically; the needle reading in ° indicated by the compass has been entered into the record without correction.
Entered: 340 °
